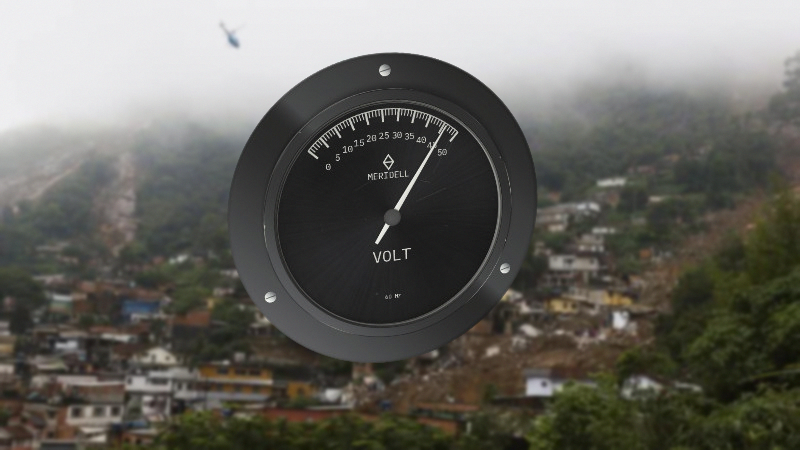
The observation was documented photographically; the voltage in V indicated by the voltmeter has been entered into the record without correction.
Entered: 45 V
